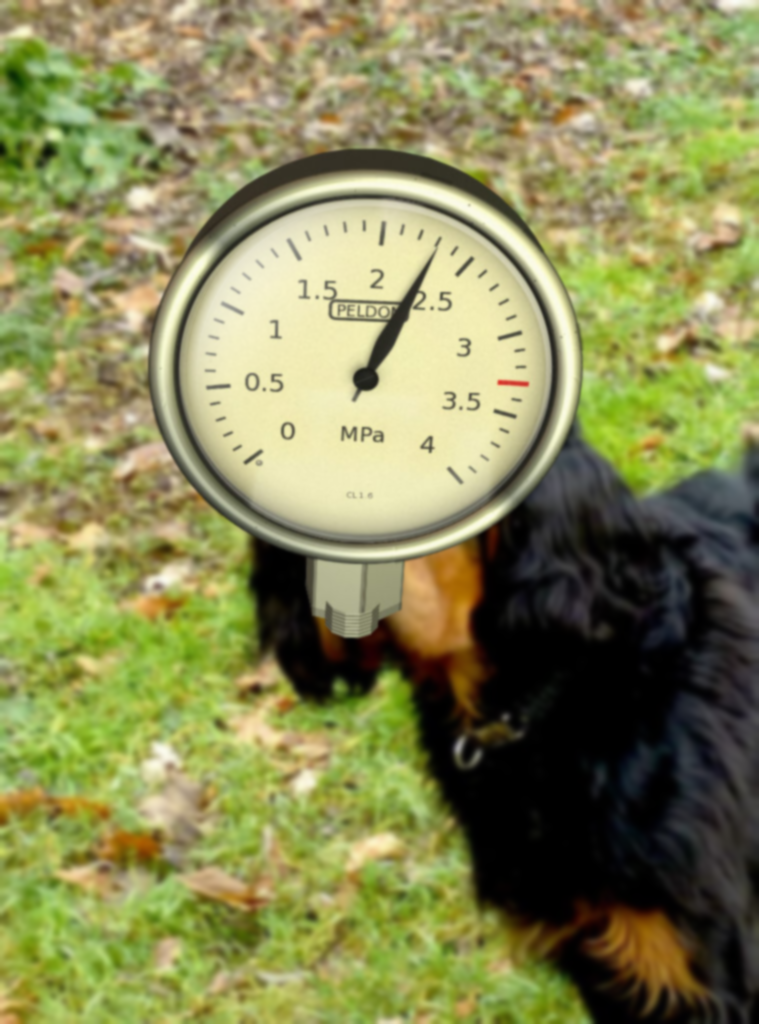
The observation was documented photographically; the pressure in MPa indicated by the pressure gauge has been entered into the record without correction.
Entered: 2.3 MPa
